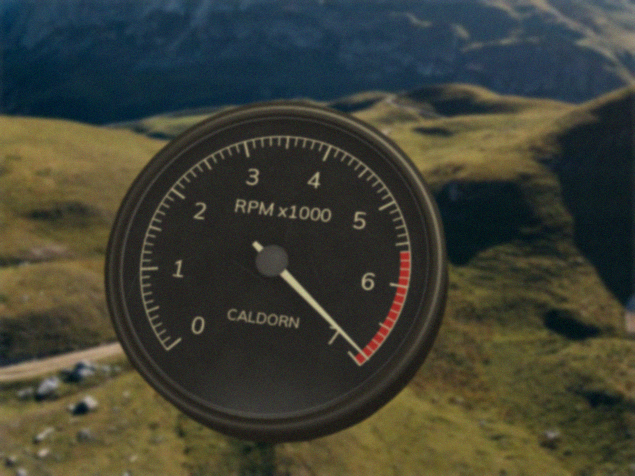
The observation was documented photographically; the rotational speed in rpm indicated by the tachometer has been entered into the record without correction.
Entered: 6900 rpm
